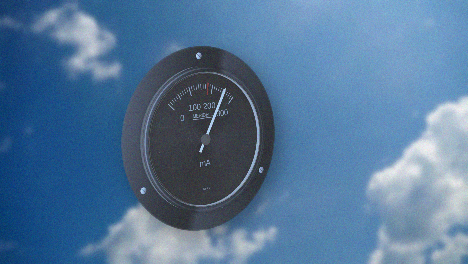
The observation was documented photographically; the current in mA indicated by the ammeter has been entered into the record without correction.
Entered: 250 mA
